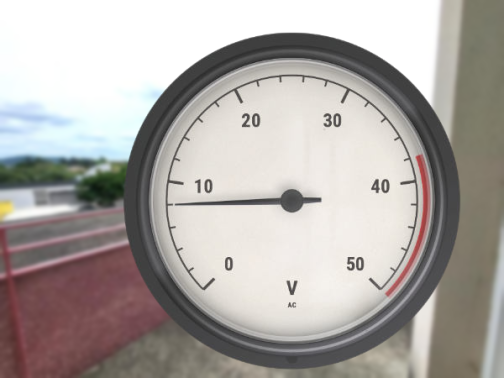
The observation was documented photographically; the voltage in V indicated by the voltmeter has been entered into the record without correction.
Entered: 8 V
